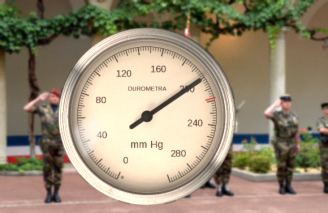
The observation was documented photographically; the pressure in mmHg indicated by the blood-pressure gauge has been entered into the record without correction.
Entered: 200 mmHg
